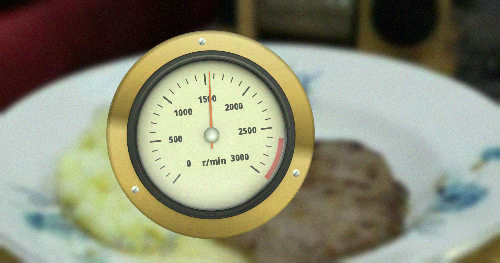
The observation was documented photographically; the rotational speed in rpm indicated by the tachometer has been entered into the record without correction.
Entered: 1550 rpm
